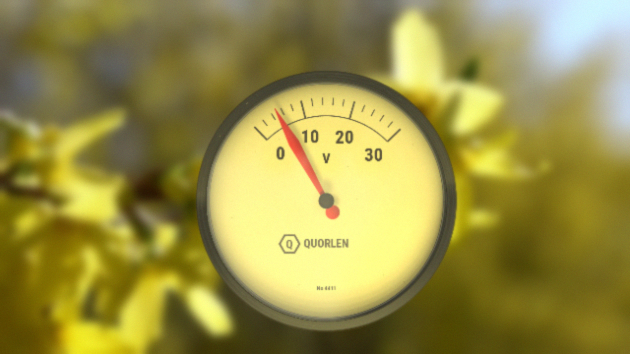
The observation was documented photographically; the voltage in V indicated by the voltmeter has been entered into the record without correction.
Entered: 5 V
